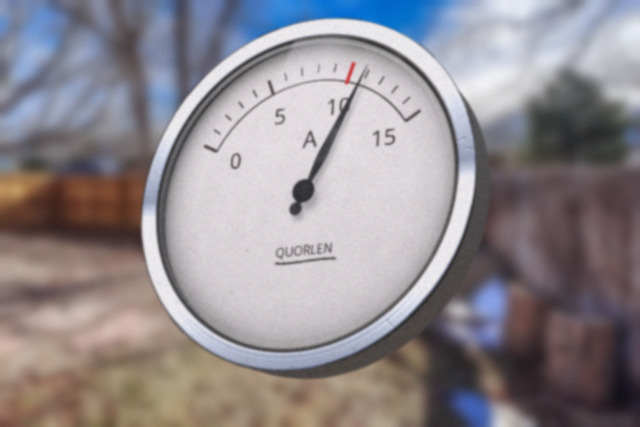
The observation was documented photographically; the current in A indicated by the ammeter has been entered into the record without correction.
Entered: 11 A
